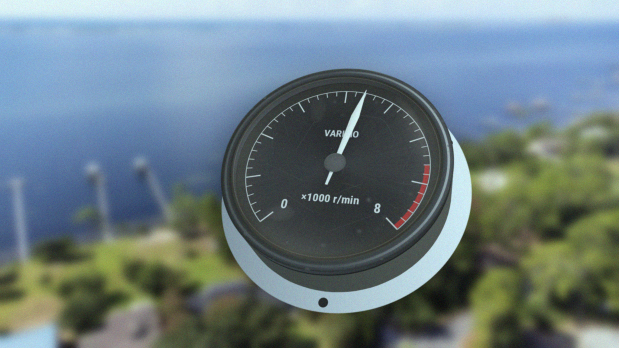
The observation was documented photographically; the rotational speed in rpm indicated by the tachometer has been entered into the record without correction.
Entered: 4400 rpm
